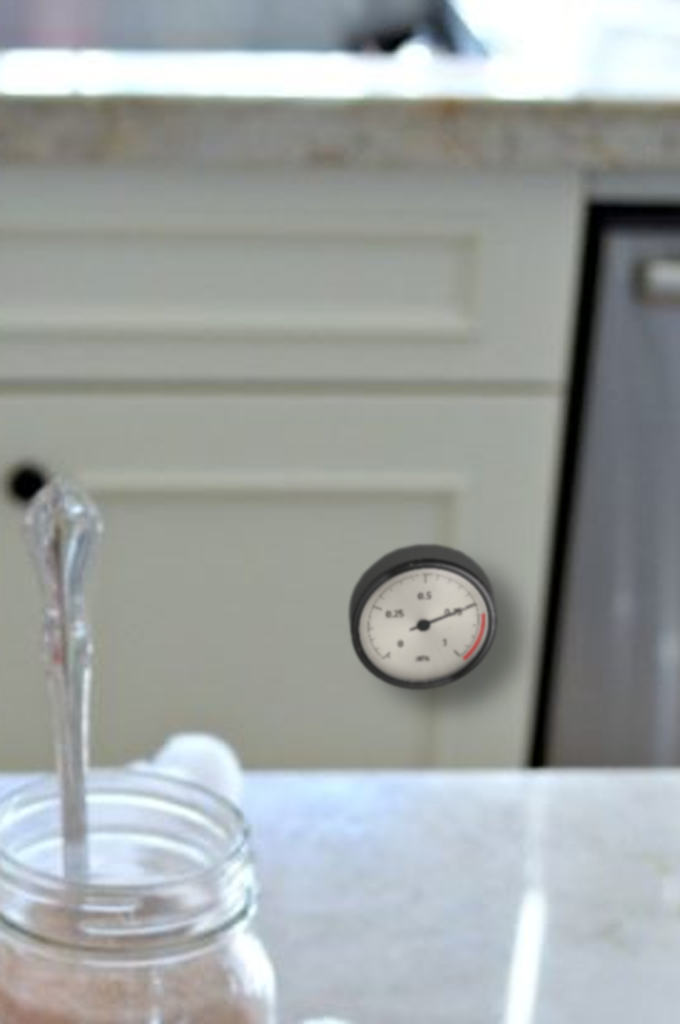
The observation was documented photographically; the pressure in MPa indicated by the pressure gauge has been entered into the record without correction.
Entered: 0.75 MPa
